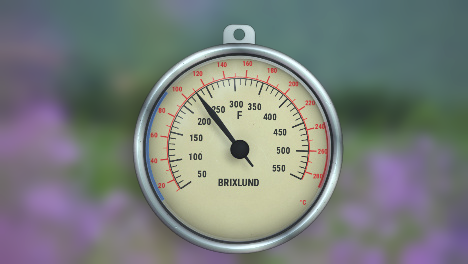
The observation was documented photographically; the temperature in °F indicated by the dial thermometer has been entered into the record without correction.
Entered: 230 °F
